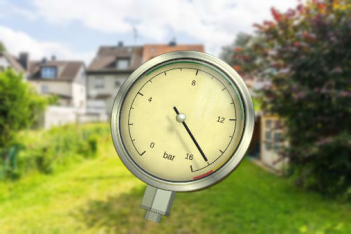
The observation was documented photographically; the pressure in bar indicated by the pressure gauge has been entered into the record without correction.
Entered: 15 bar
